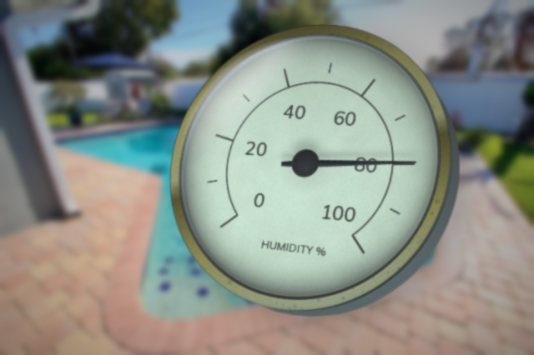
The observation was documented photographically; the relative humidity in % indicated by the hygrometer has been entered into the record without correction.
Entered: 80 %
